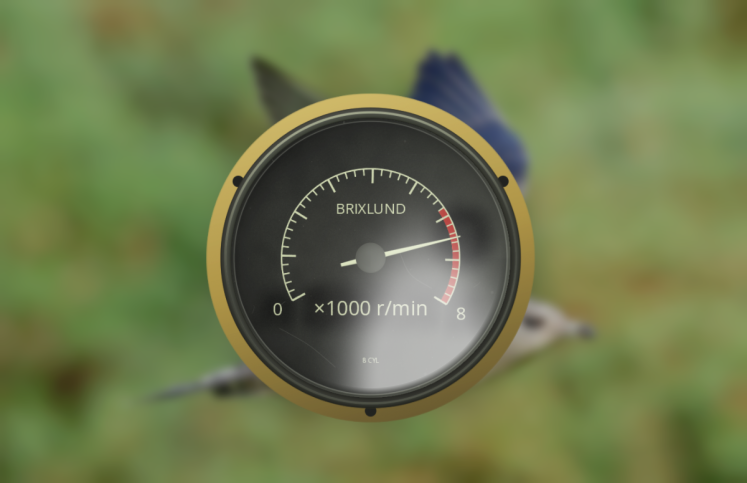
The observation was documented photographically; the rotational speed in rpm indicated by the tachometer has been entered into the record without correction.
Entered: 6500 rpm
